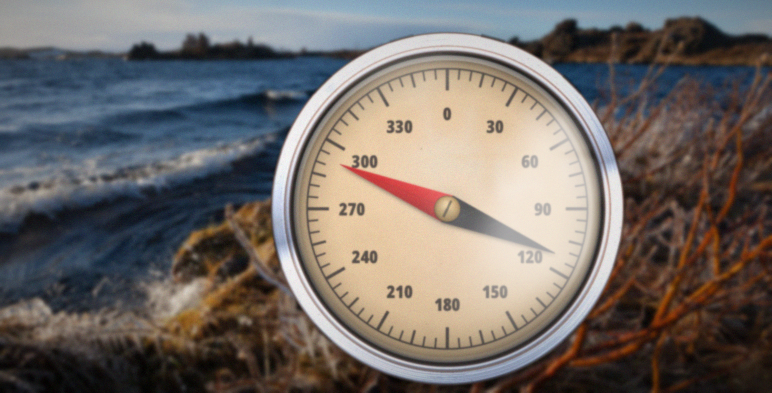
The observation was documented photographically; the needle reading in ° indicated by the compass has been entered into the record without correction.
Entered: 292.5 °
